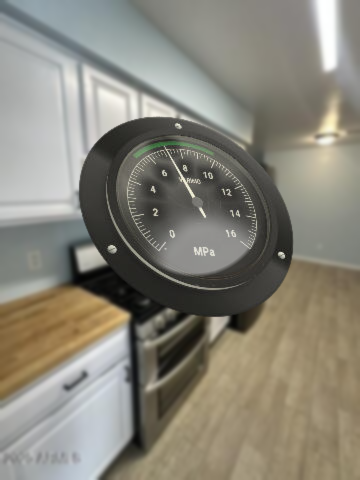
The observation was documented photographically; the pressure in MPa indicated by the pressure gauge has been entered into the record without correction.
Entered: 7 MPa
